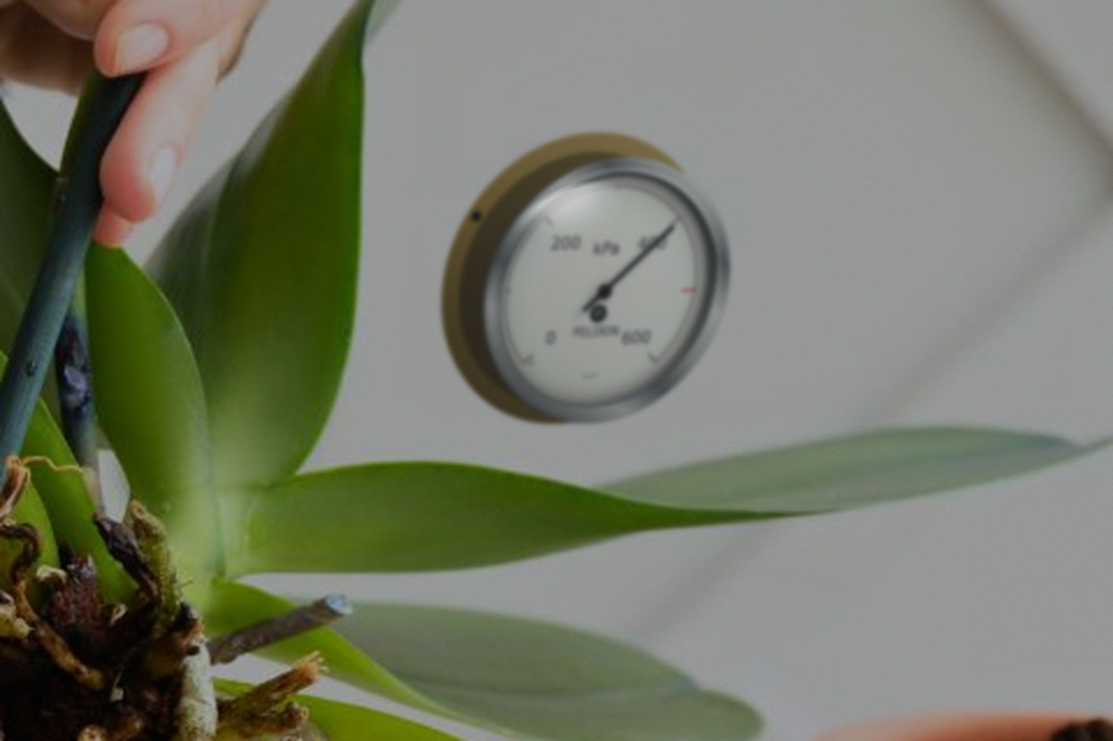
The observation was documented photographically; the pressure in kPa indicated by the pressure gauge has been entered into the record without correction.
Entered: 400 kPa
